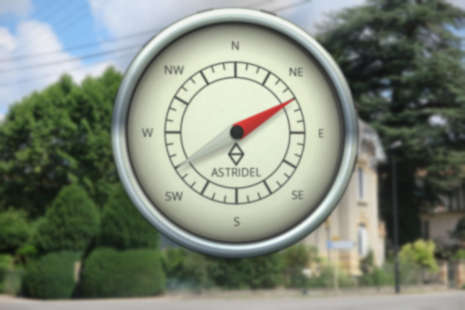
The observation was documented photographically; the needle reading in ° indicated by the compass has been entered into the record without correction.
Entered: 60 °
